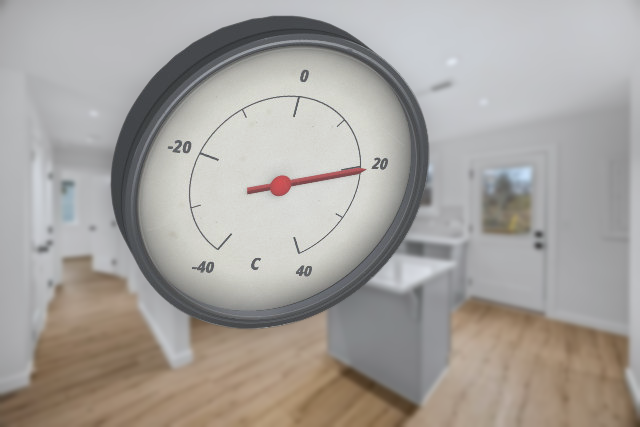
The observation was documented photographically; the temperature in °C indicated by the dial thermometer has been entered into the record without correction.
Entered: 20 °C
